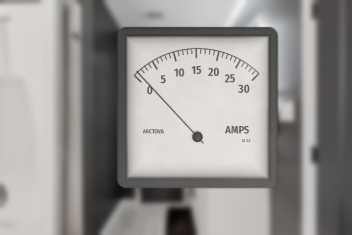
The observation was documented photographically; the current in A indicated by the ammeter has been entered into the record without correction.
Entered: 1 A
